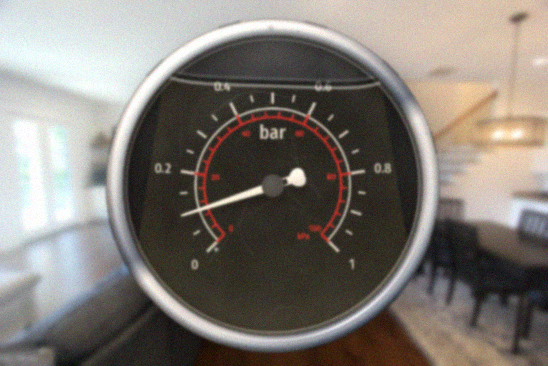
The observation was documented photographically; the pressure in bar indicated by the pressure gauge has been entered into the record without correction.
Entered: 0.1 bar
